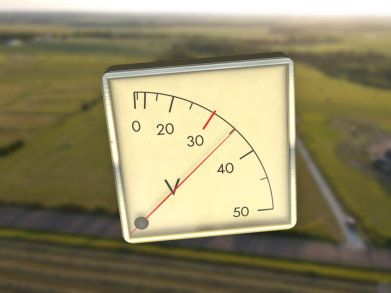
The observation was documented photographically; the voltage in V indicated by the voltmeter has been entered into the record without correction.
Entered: 35 V
